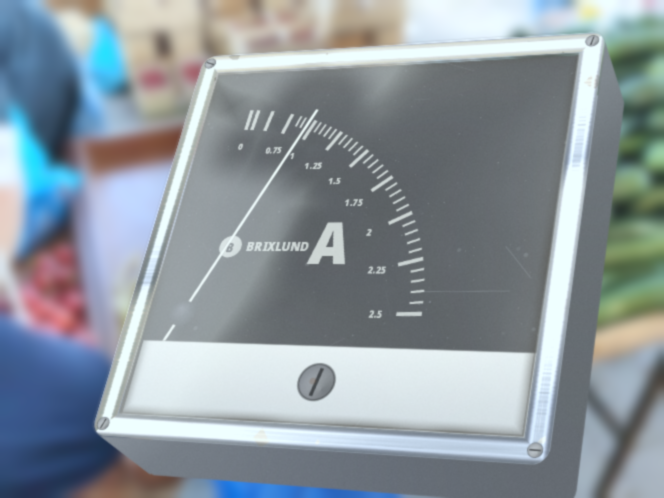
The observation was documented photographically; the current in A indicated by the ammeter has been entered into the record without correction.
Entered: 1 A
